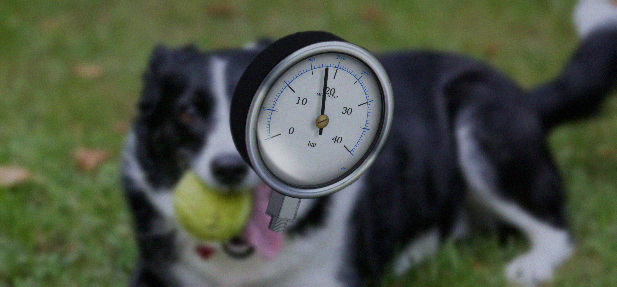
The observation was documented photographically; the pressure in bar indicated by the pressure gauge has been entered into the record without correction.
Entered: 17.5 bar
